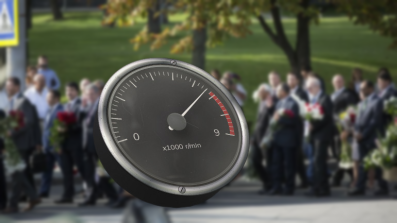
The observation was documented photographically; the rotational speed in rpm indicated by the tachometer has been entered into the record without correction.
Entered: 6600 rpm
